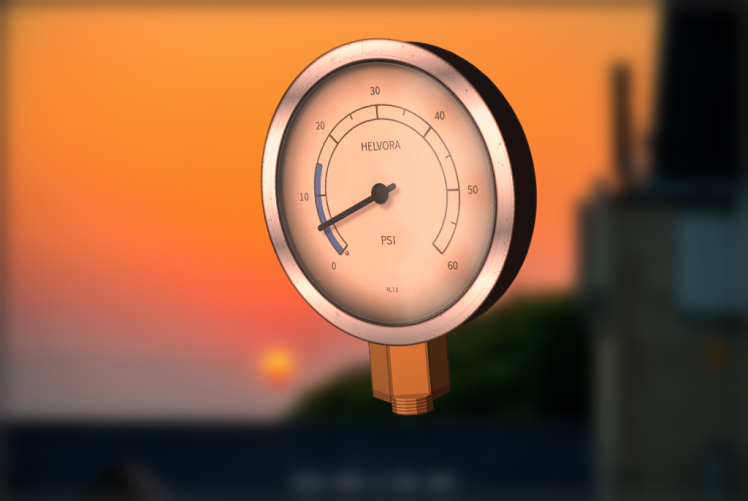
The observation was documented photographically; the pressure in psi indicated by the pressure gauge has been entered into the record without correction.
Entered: 5 psi
